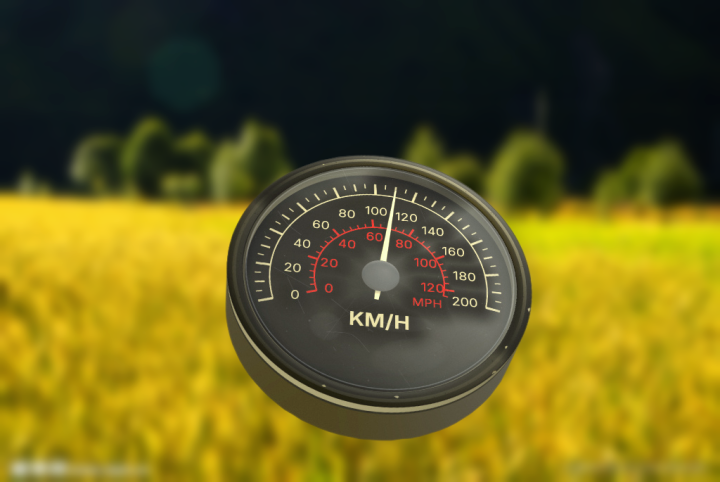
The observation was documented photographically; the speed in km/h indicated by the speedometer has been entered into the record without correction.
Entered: 110 km/h
